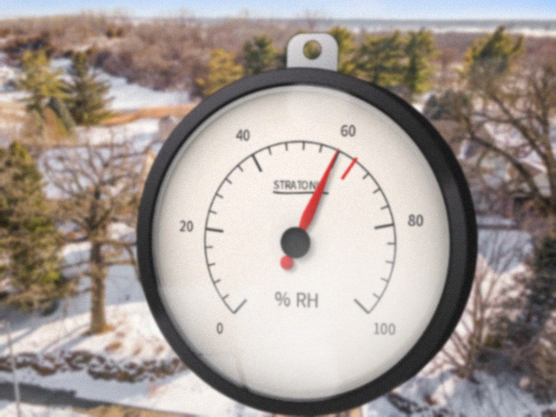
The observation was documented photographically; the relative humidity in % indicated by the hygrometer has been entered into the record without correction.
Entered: 60 %
